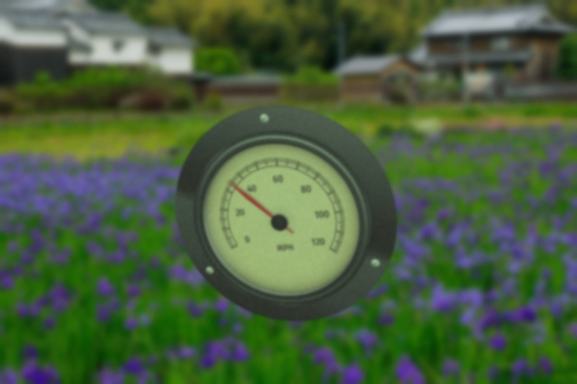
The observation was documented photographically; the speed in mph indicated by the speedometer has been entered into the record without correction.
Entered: 35 mph
